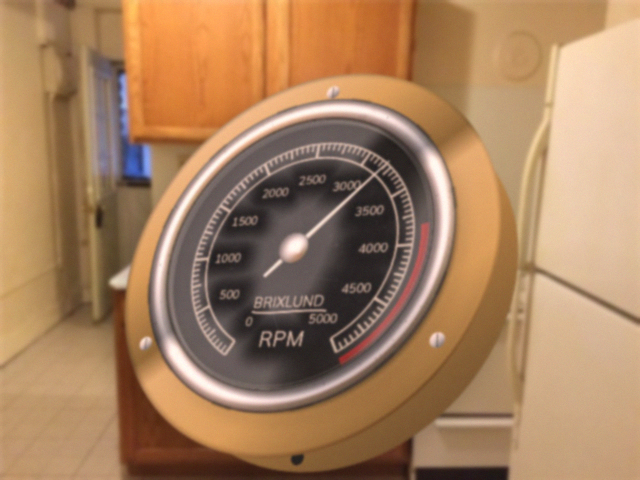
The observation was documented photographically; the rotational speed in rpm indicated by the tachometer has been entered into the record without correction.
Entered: 3250 rpm
